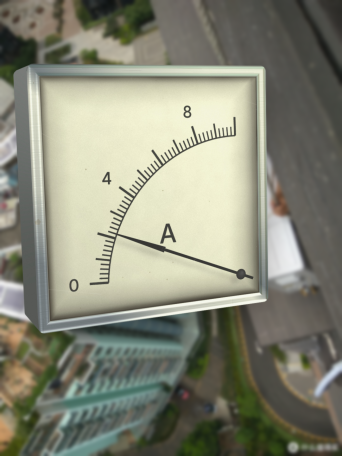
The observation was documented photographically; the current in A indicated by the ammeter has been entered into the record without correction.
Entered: 2.2 A
